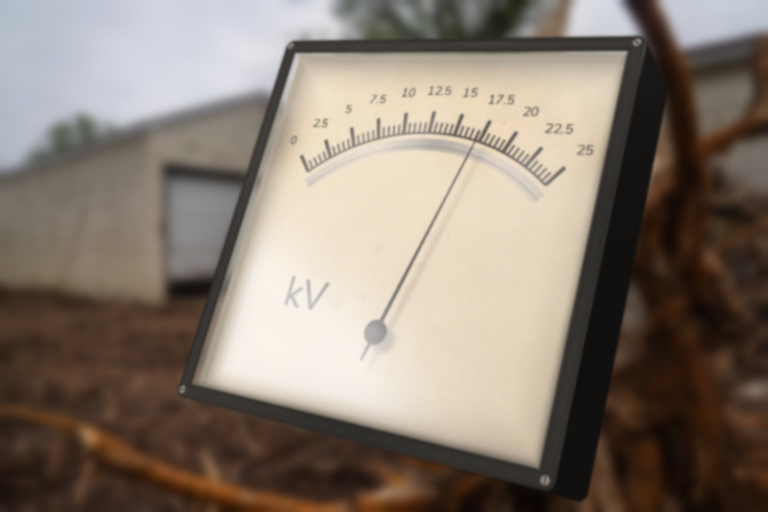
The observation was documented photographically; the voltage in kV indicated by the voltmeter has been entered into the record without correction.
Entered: 17.5 kV
